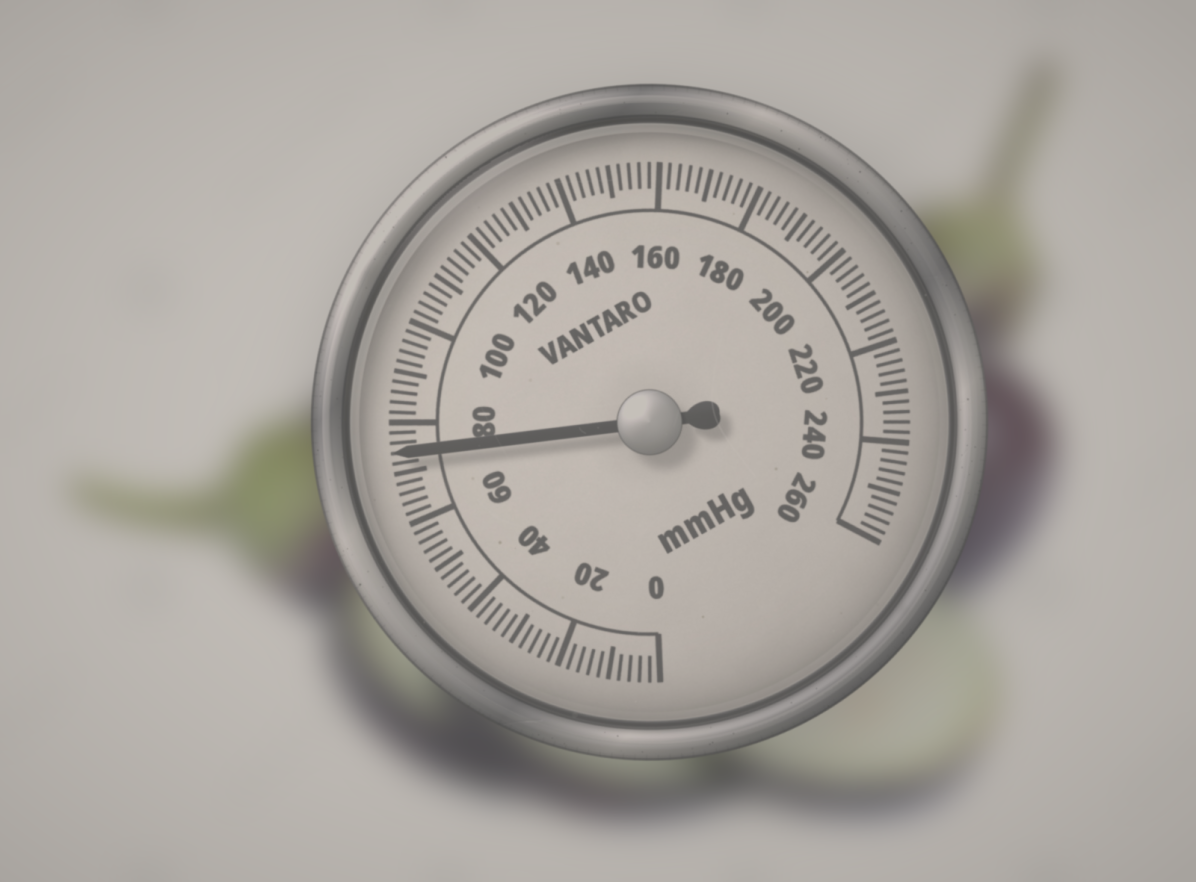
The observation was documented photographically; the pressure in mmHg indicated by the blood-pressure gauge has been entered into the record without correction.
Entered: 74 mmHg
